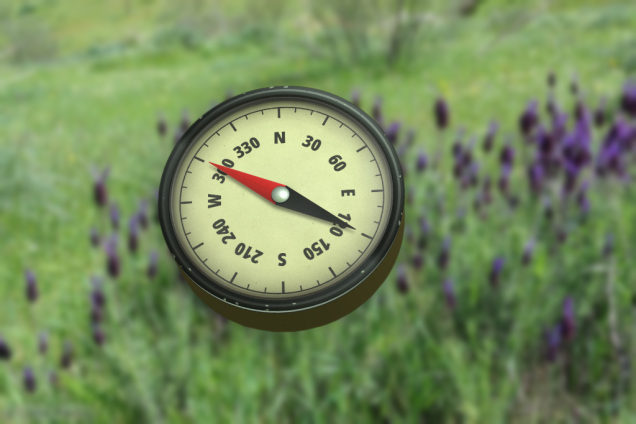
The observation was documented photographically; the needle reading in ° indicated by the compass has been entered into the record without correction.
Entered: 300 °
